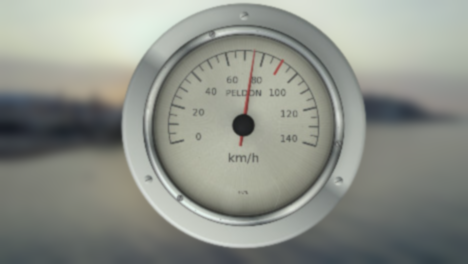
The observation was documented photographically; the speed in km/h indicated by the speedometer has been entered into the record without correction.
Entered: 75 km/h
